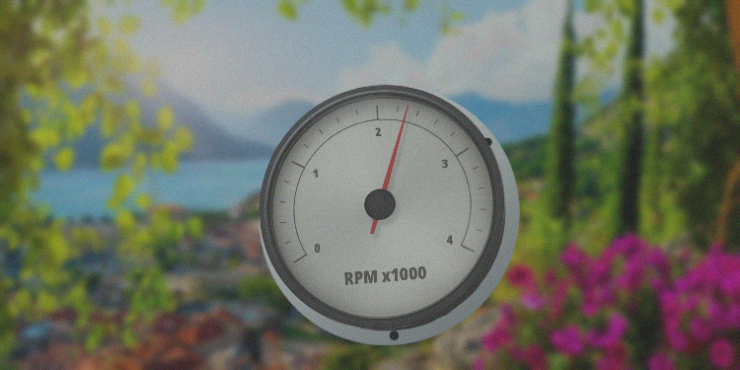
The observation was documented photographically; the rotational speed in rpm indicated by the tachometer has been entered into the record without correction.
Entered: 2300 rpm
